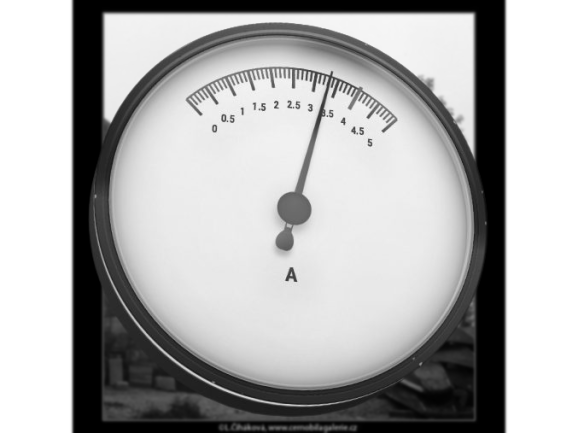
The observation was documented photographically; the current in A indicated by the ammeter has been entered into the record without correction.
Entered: 3.3 A
